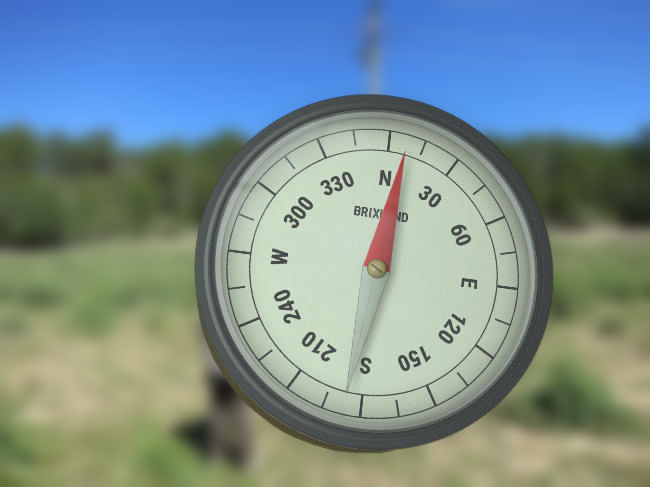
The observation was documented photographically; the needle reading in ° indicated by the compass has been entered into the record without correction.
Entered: 7.5 °
